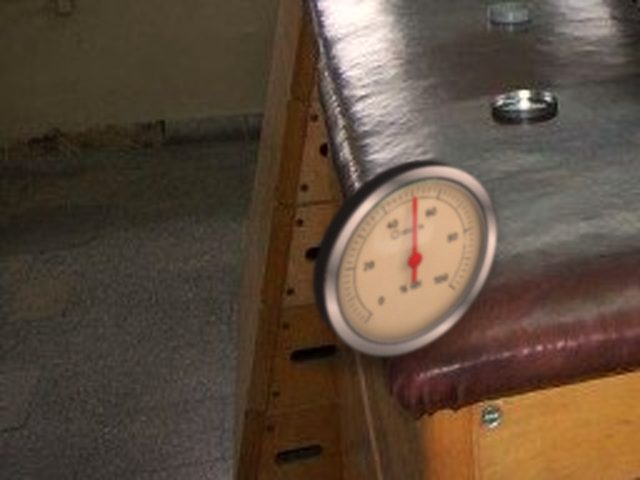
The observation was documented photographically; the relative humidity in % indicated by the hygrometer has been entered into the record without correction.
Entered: 50 %
